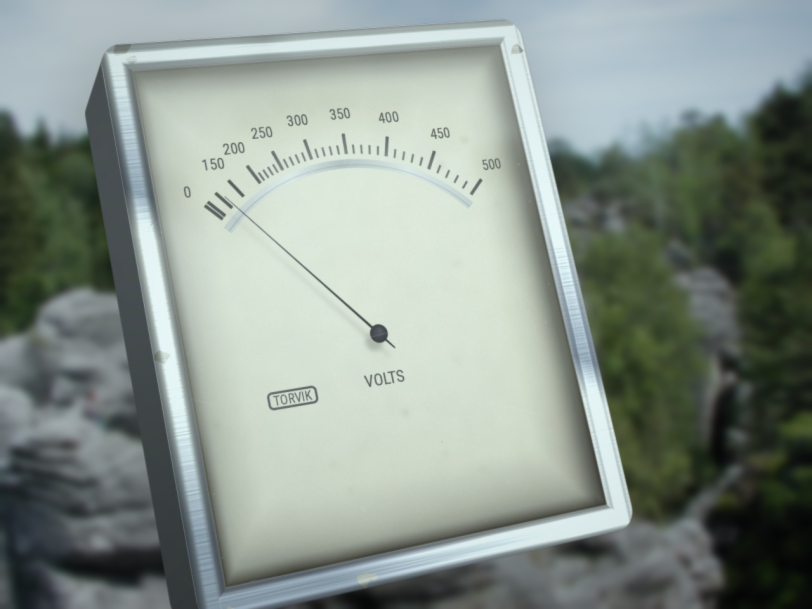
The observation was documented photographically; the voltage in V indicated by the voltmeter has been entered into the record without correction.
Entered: 100 V
